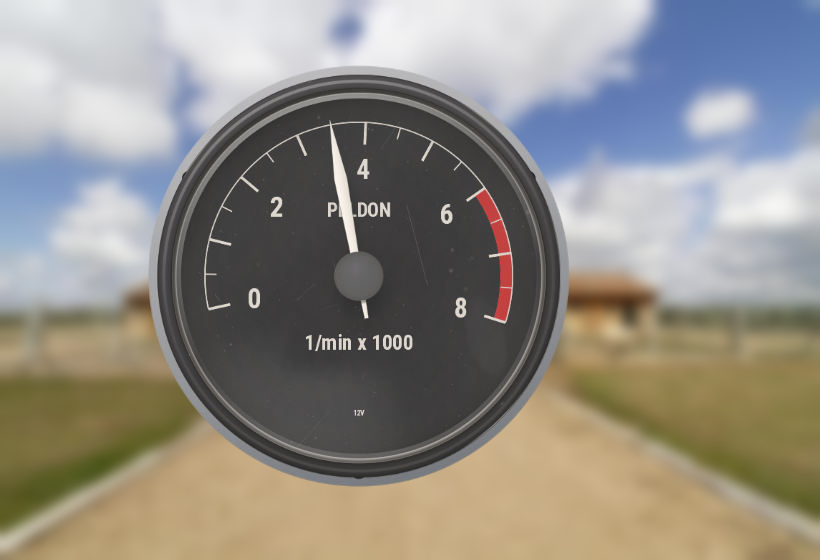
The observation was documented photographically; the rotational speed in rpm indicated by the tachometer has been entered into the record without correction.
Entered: 3500 rpm
